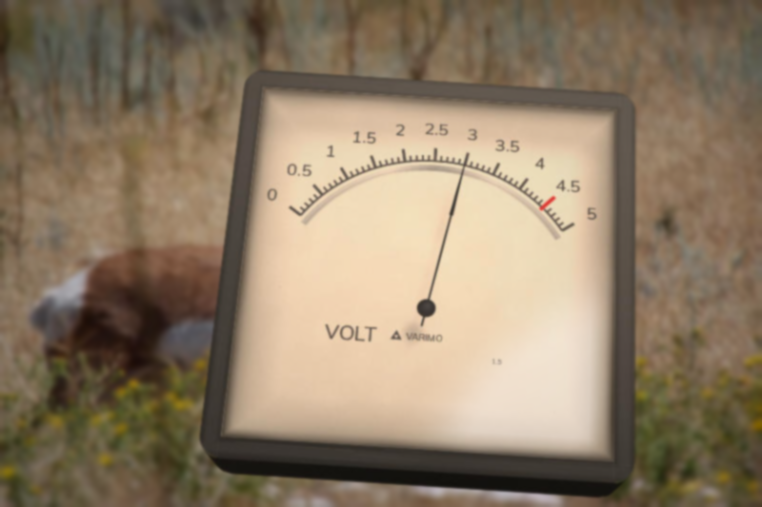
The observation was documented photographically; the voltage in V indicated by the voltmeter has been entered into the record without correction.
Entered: 3 V
